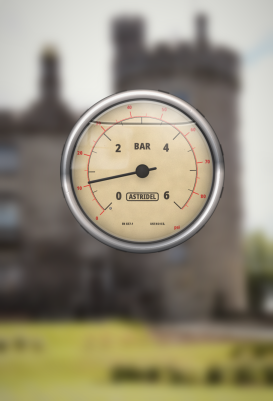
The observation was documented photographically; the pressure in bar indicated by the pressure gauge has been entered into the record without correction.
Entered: 0.75 bar
